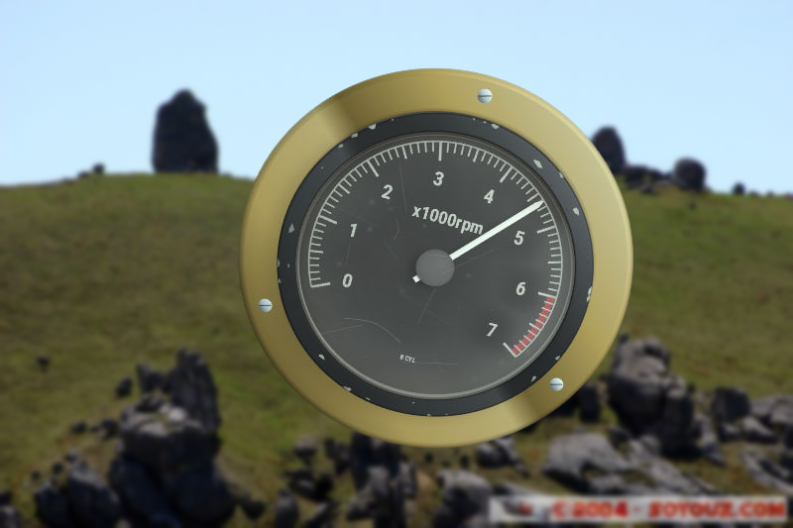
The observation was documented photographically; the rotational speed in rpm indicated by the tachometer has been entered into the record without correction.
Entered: 4600 rpm
